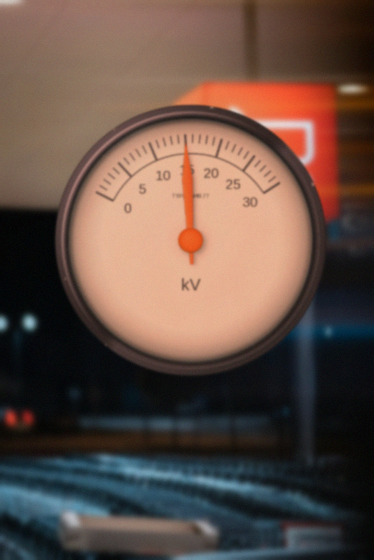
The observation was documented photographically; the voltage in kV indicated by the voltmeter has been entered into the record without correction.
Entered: 15 kV
